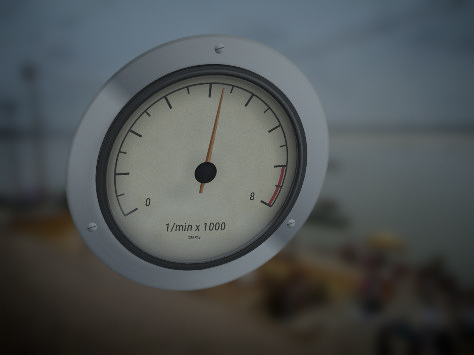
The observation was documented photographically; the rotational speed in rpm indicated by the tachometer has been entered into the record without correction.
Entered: 4250 rpm
